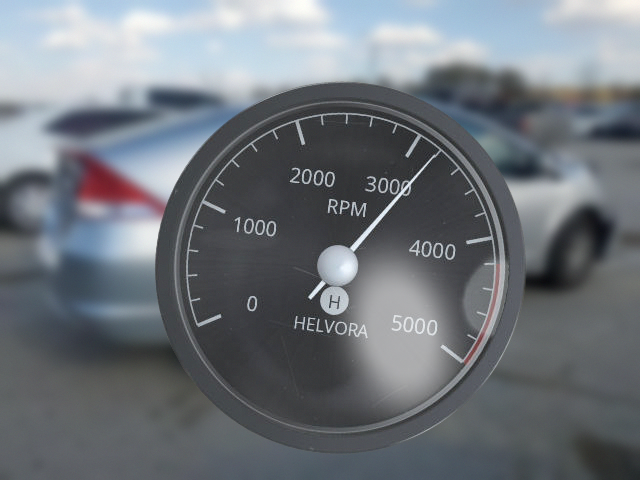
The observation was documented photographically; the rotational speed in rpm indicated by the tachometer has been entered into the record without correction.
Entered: 3200 rpm
